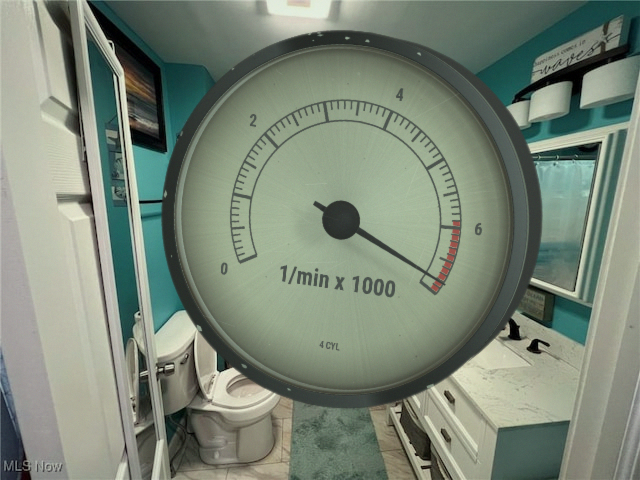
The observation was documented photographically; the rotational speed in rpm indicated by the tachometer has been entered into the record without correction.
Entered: 6800 rpm
